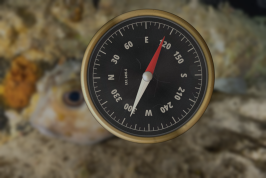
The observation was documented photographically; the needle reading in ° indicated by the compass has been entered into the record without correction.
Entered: 115 °
